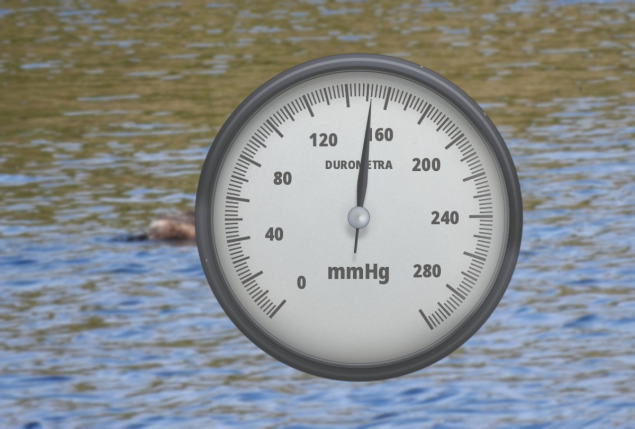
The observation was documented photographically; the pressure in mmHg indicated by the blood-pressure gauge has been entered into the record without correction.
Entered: 152 mmHg
